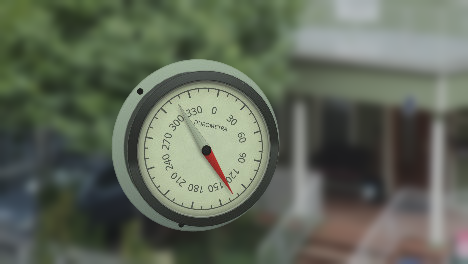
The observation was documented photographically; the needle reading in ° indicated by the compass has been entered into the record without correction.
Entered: 135 °
